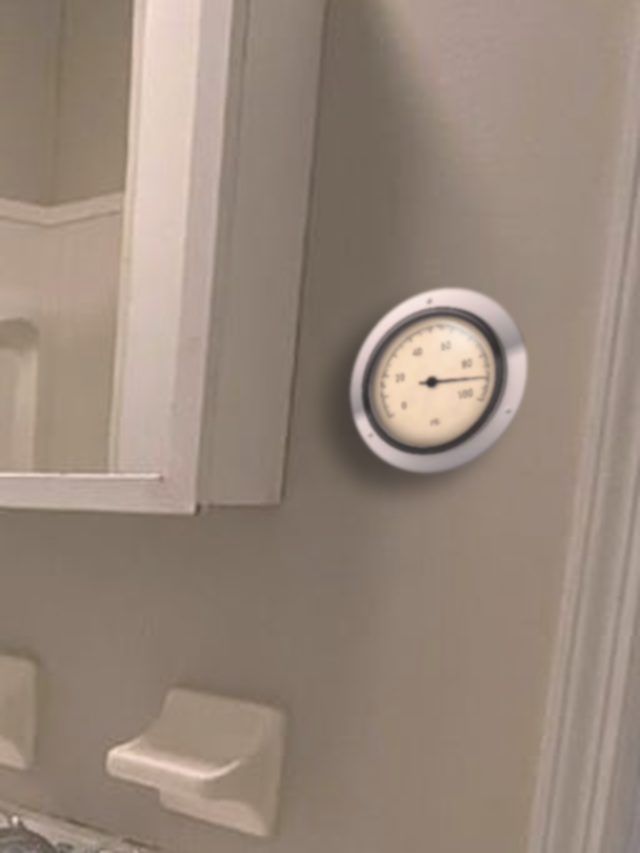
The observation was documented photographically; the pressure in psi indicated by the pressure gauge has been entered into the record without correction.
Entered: 90 psi
